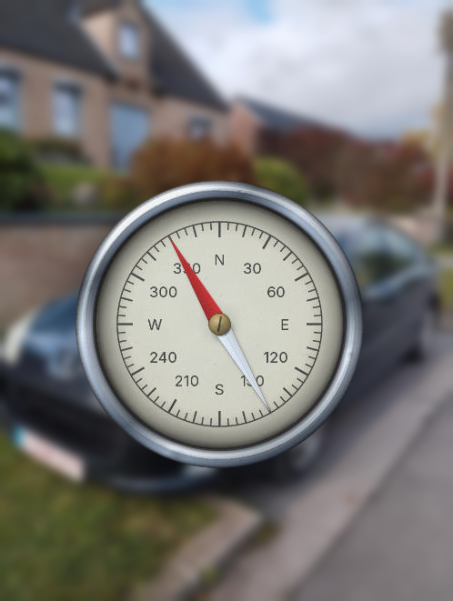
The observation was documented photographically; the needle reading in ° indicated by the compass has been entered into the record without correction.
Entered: 330 °
